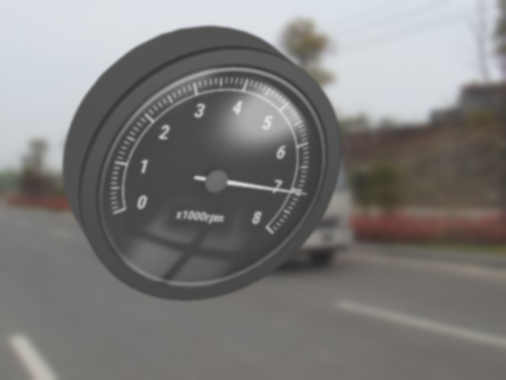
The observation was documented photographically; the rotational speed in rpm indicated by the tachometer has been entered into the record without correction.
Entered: 7000 rpm
